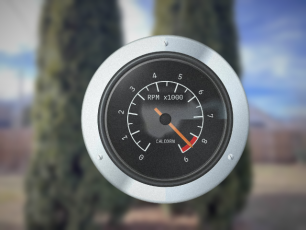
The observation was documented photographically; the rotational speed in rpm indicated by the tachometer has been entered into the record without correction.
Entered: 8500 rpm
